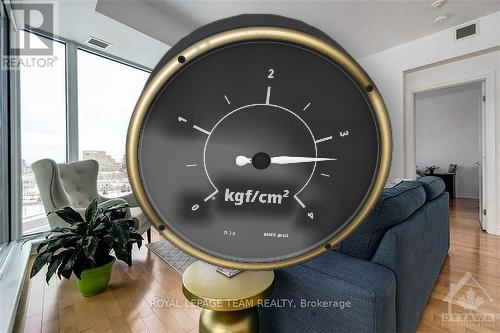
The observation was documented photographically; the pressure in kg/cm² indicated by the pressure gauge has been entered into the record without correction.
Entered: 3.25 kg/cm²
